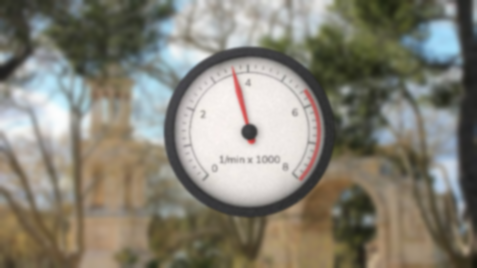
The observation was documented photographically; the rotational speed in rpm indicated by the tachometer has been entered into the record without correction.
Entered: 3600 rpm
